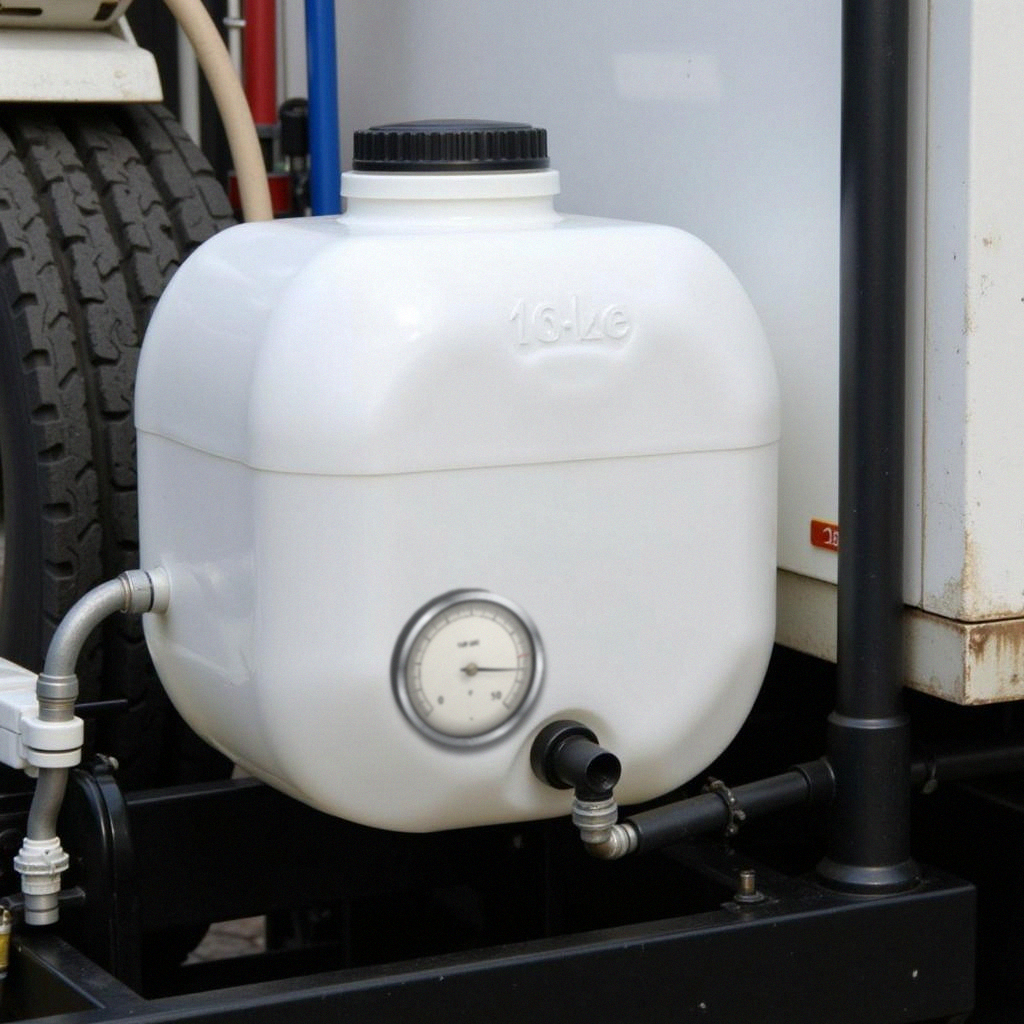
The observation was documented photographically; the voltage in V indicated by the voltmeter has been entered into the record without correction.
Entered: 42.5 V
